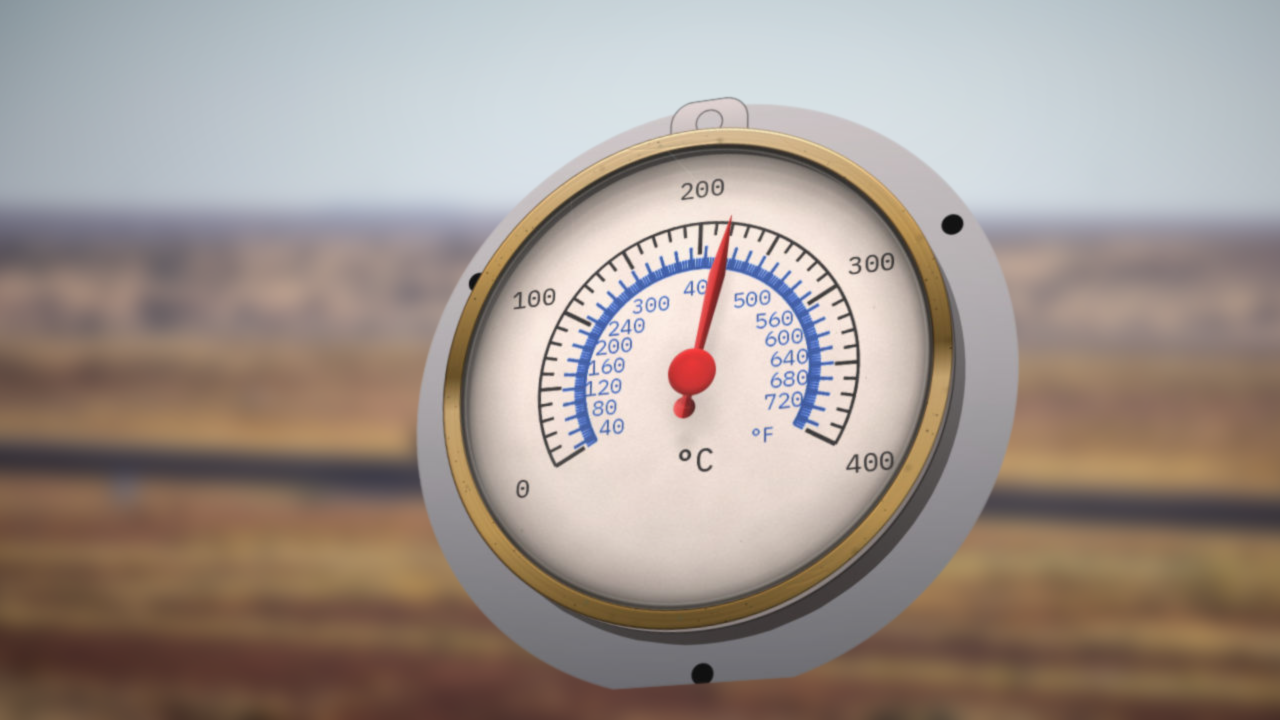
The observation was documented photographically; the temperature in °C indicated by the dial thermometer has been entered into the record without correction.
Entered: 220 °C
